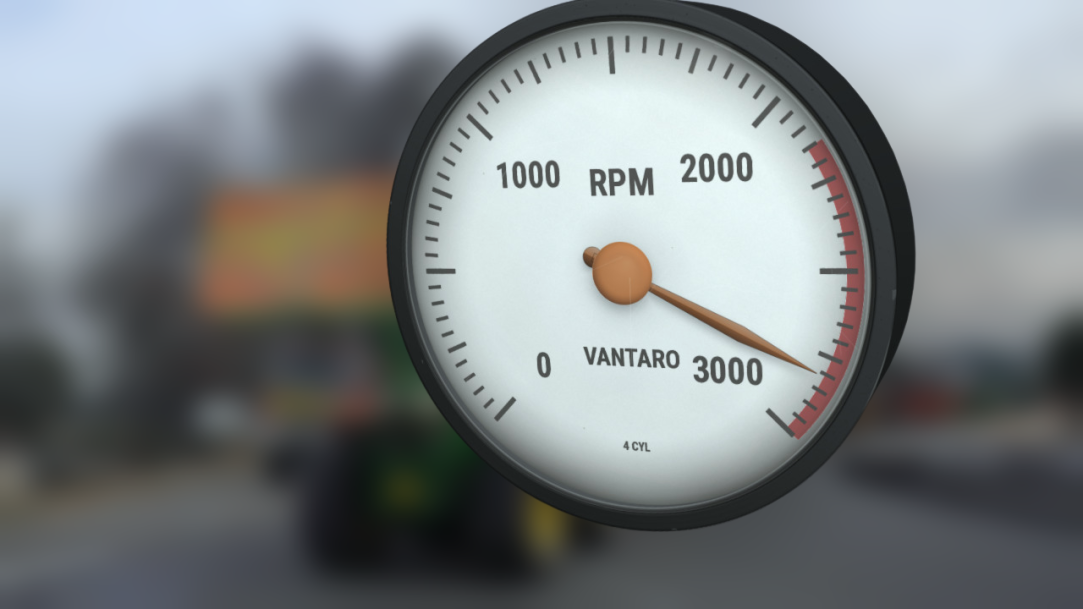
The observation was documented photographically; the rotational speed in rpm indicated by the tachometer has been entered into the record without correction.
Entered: 2800 rpm
